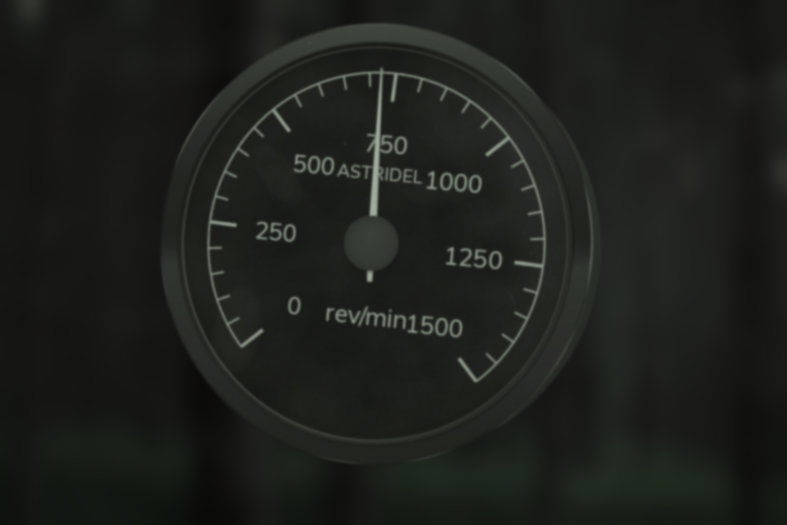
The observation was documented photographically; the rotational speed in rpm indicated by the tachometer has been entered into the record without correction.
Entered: 725 rpm
